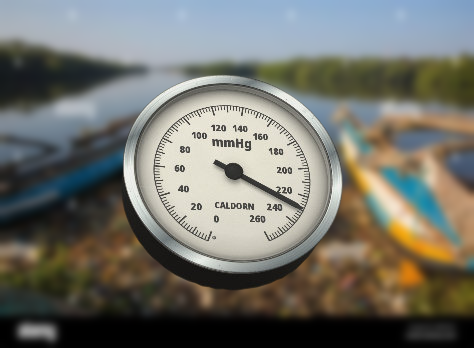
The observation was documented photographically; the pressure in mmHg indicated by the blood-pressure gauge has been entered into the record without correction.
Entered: 230 mmHg
